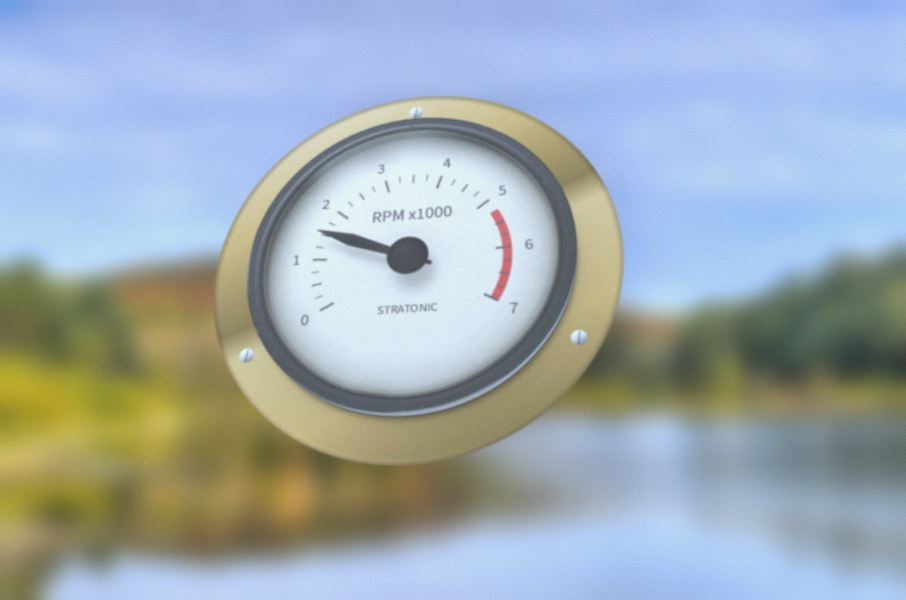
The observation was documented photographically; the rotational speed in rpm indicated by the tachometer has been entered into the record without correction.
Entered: 1500 rpm
